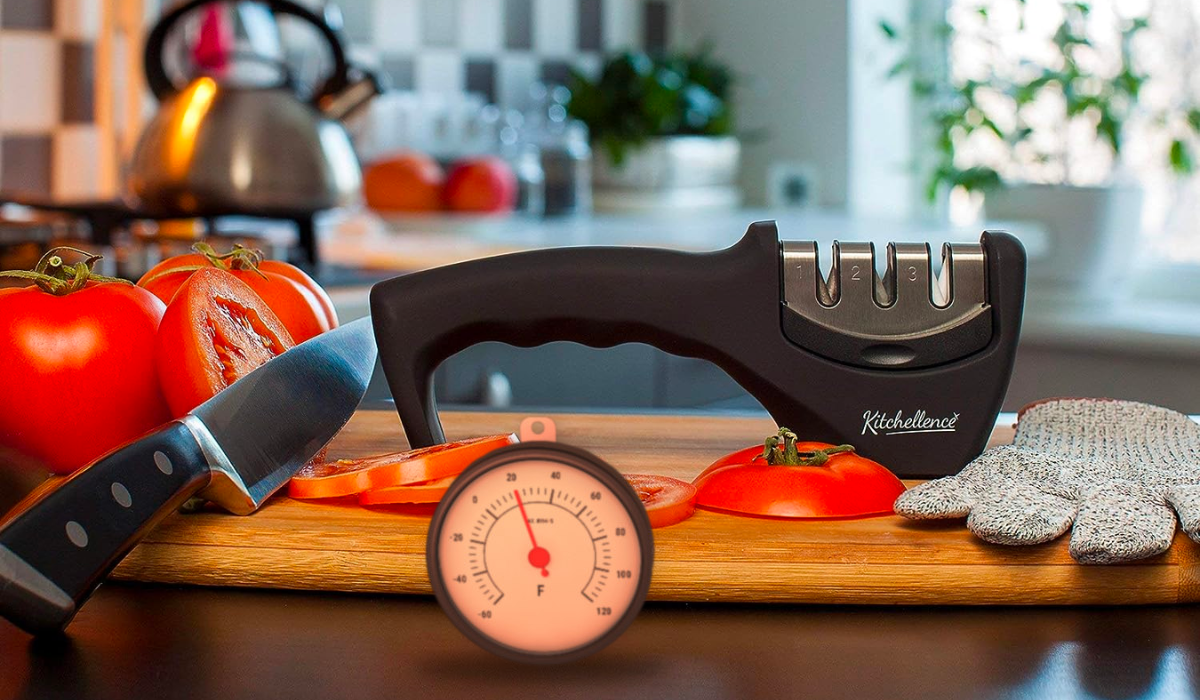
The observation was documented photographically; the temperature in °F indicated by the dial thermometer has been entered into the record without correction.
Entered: 20 °F
